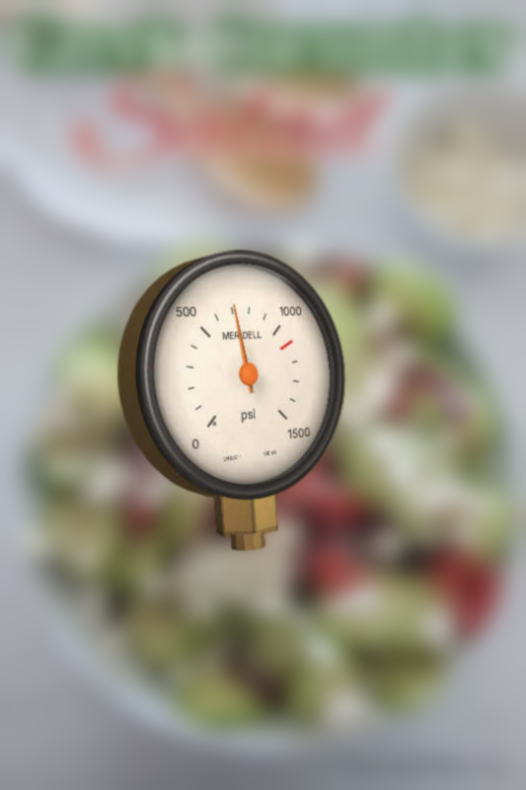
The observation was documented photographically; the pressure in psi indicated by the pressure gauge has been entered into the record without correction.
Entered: 700 psi
